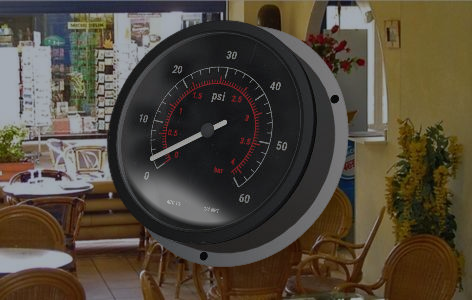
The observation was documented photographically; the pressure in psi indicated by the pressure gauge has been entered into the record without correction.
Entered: 2 psi
